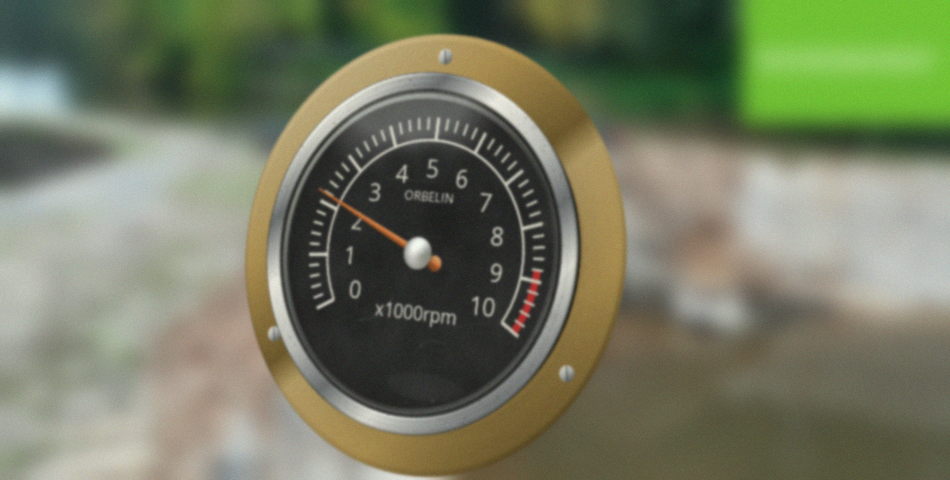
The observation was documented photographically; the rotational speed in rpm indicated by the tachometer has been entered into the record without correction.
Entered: 2200 rpm
